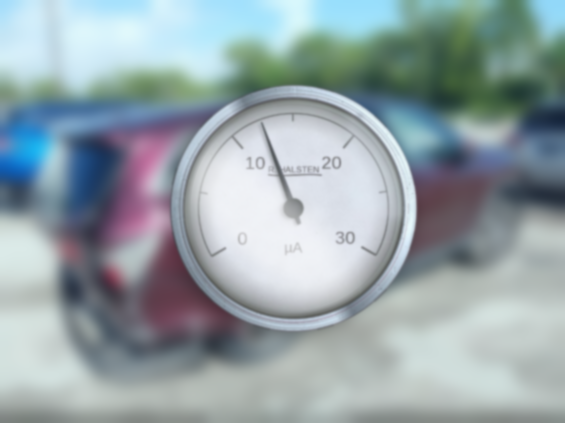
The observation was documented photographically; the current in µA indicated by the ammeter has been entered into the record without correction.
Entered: 12.5 µA
